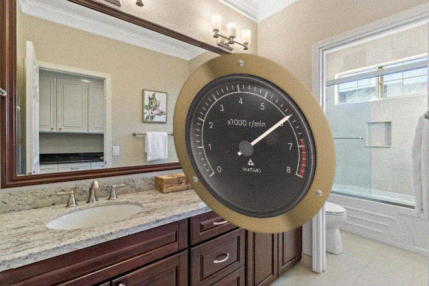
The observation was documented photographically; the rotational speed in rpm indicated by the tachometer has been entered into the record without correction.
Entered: 6000 rpm
